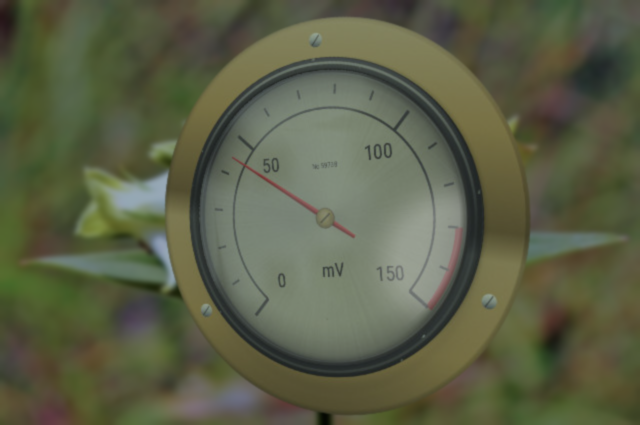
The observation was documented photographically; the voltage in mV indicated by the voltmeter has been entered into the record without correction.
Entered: 45 mV
